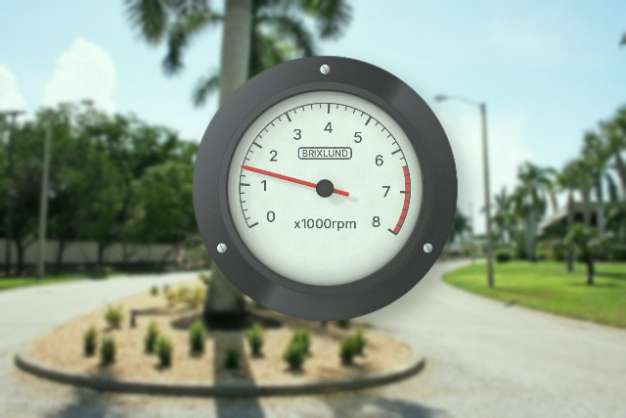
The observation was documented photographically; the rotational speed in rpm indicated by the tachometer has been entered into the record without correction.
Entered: 1400 rpm
